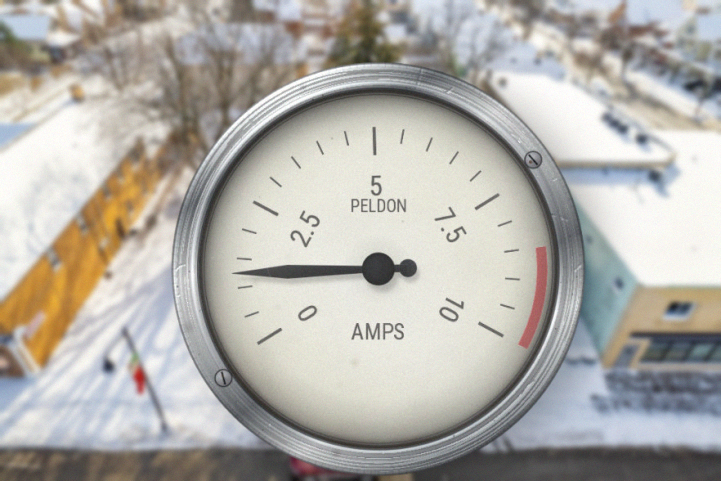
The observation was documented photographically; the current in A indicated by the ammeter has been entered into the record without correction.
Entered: 1.25 A
